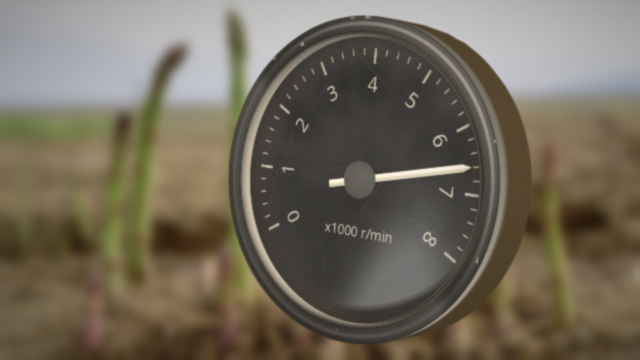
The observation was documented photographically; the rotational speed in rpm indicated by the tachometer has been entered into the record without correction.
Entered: 6600 rpm
